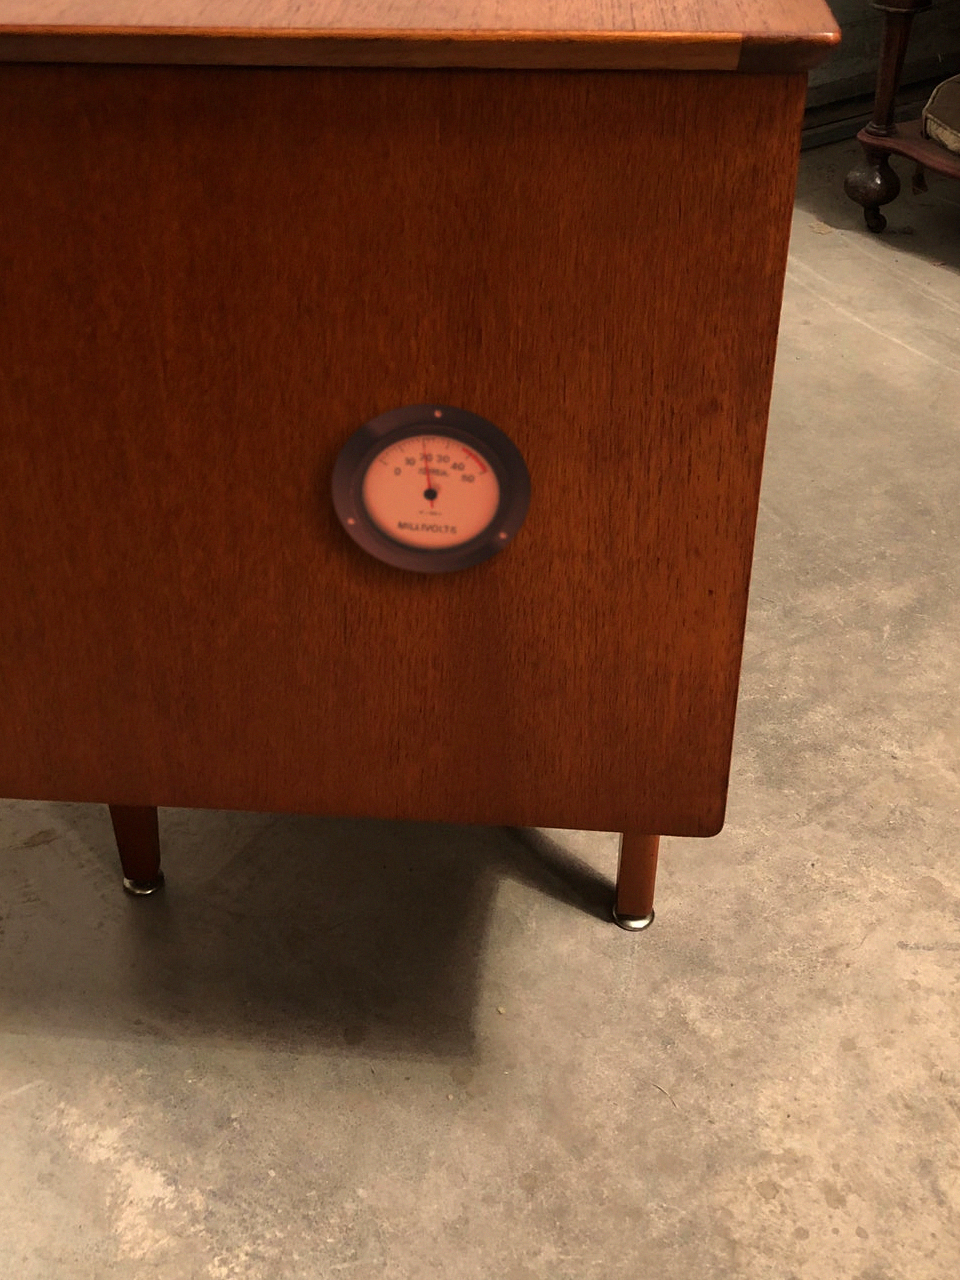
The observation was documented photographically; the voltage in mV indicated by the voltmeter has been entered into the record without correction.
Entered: 20 mV
